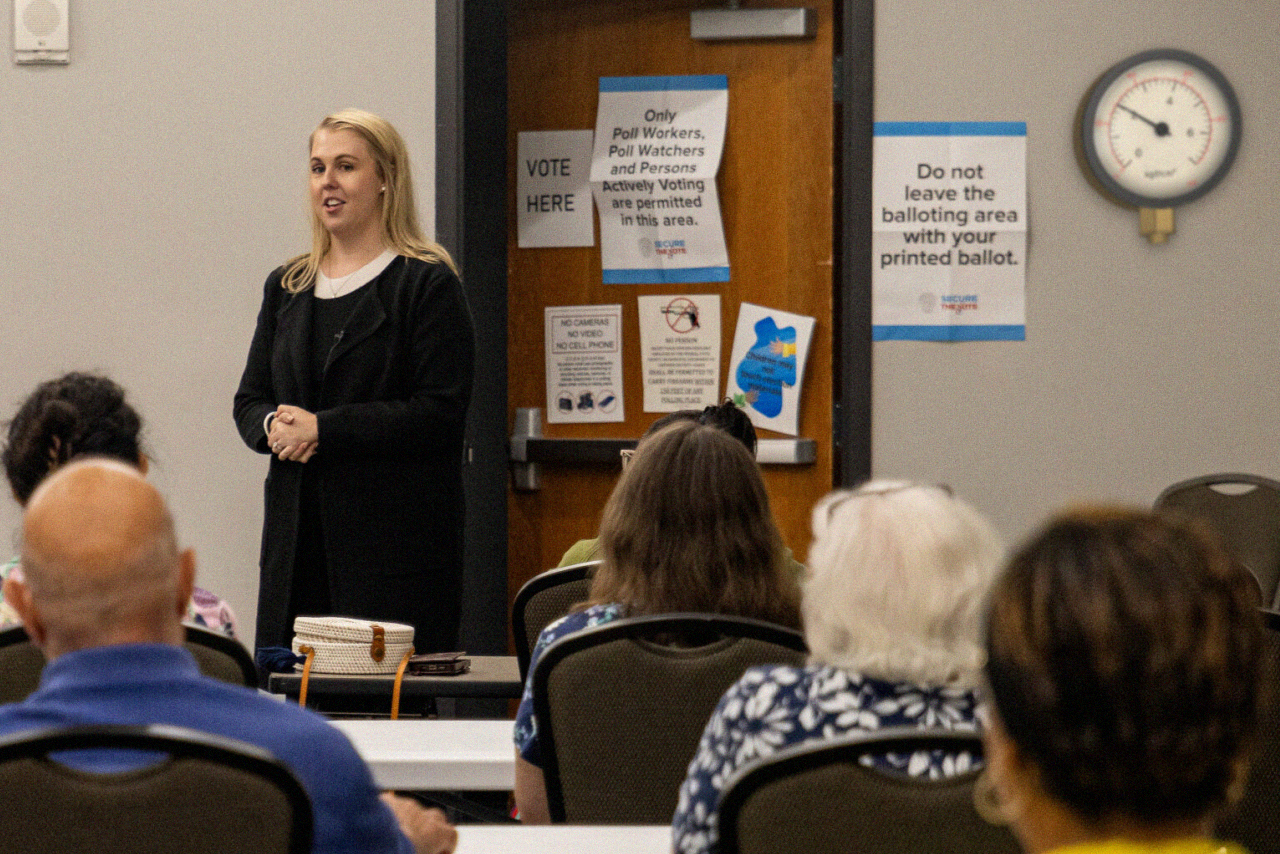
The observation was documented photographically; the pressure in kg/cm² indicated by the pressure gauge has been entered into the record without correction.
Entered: 2 kg/cm²
